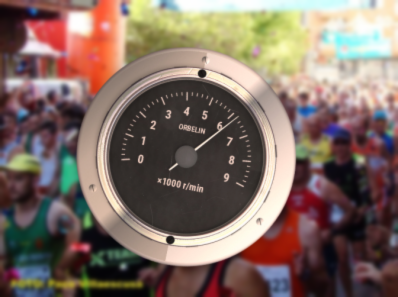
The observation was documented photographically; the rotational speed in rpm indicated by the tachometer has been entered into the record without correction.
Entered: 6200 rpm
